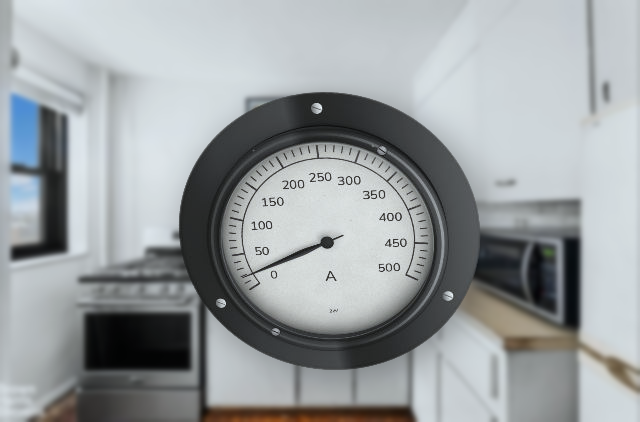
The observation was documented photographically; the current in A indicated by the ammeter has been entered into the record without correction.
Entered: 20 A
